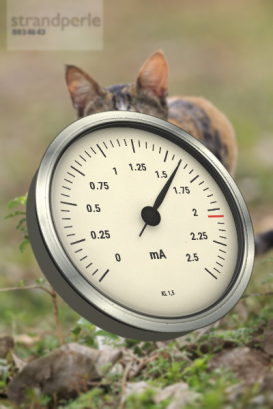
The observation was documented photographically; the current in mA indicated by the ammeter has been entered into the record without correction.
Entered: 1.6 mA
